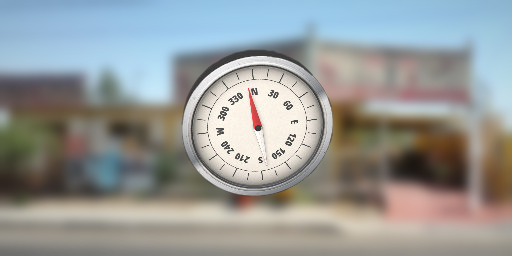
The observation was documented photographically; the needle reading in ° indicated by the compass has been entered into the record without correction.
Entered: 352.5 °
